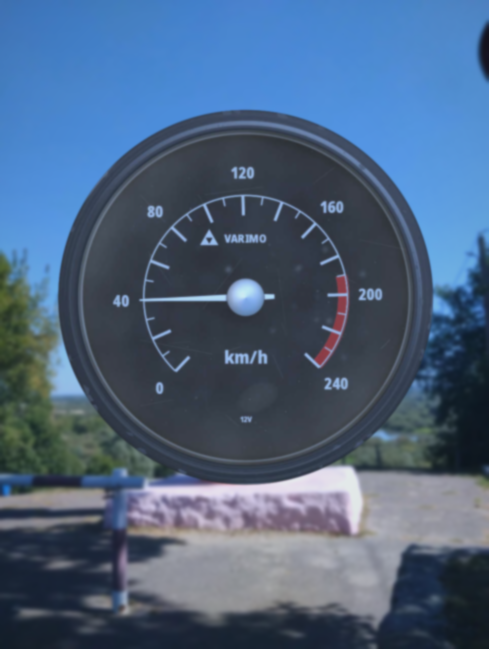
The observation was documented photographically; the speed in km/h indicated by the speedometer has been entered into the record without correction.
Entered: 40 km/h
